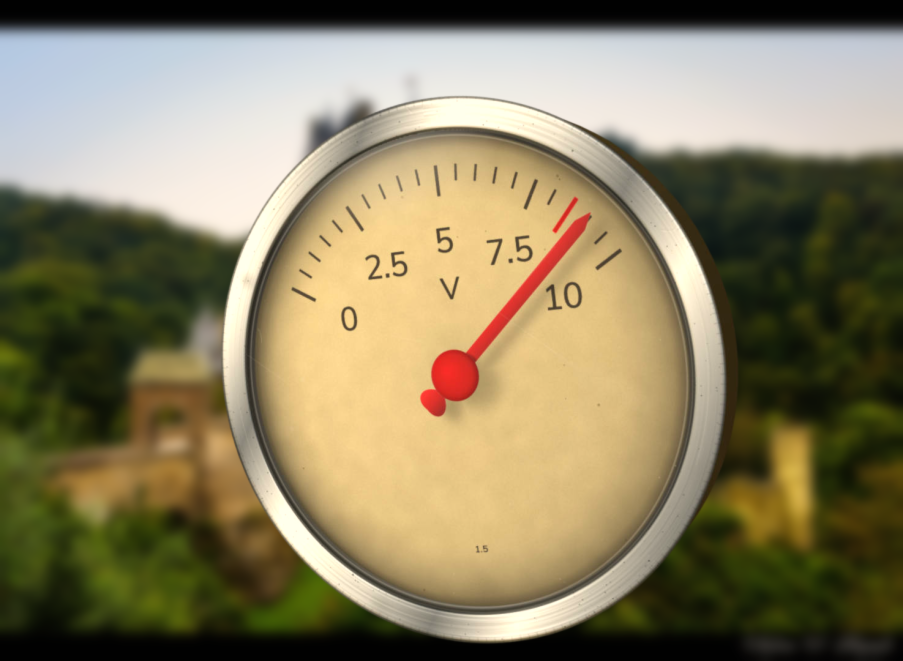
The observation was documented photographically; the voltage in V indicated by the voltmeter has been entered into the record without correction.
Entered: 9 V
